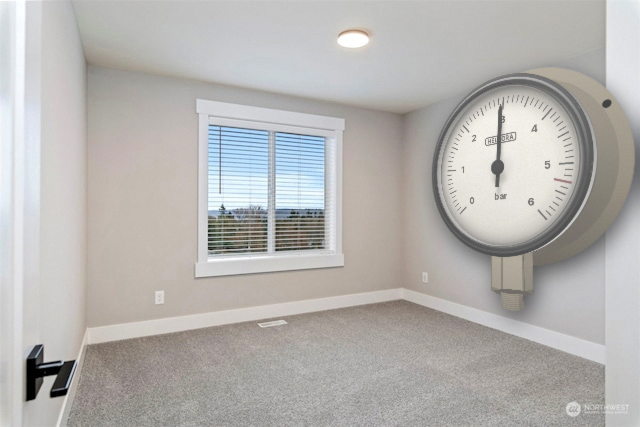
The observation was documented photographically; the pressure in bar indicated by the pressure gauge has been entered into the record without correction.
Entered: 3 bar
